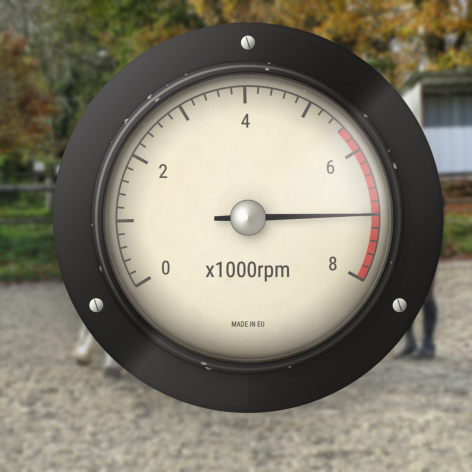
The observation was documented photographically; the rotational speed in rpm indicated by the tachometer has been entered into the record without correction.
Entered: 7000 rpm
